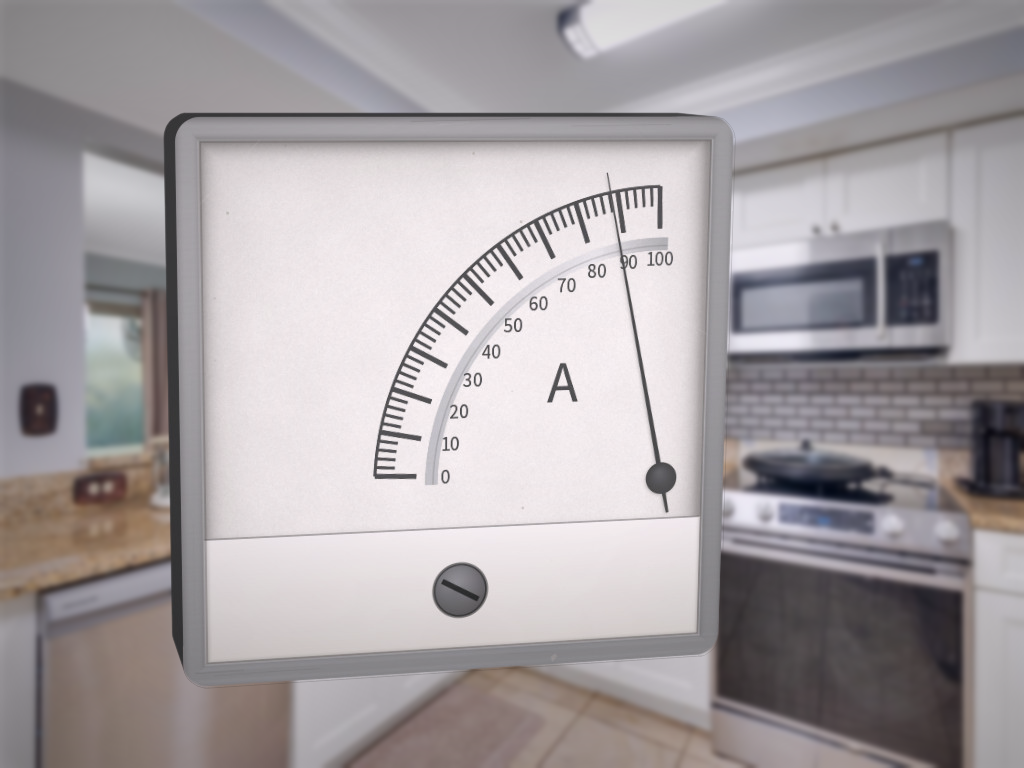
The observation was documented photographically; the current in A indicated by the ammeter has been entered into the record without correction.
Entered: 88 A
